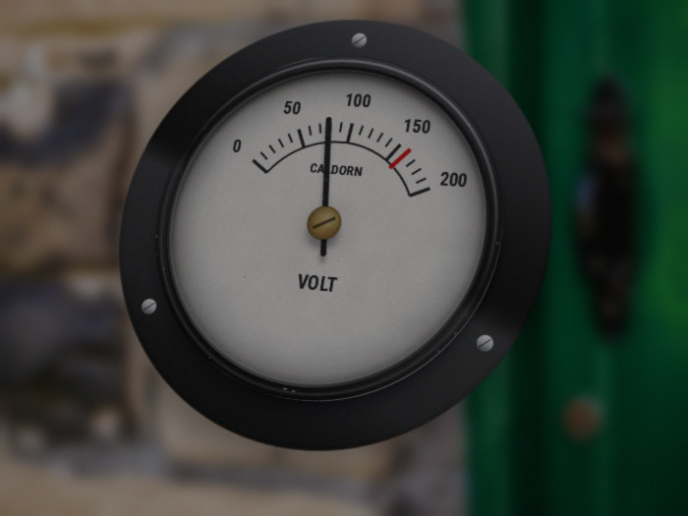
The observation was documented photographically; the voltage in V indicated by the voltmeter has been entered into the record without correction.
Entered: 80 V
